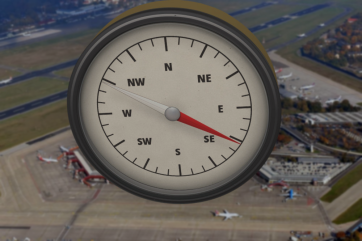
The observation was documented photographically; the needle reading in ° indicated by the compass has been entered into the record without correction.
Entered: 120 °
